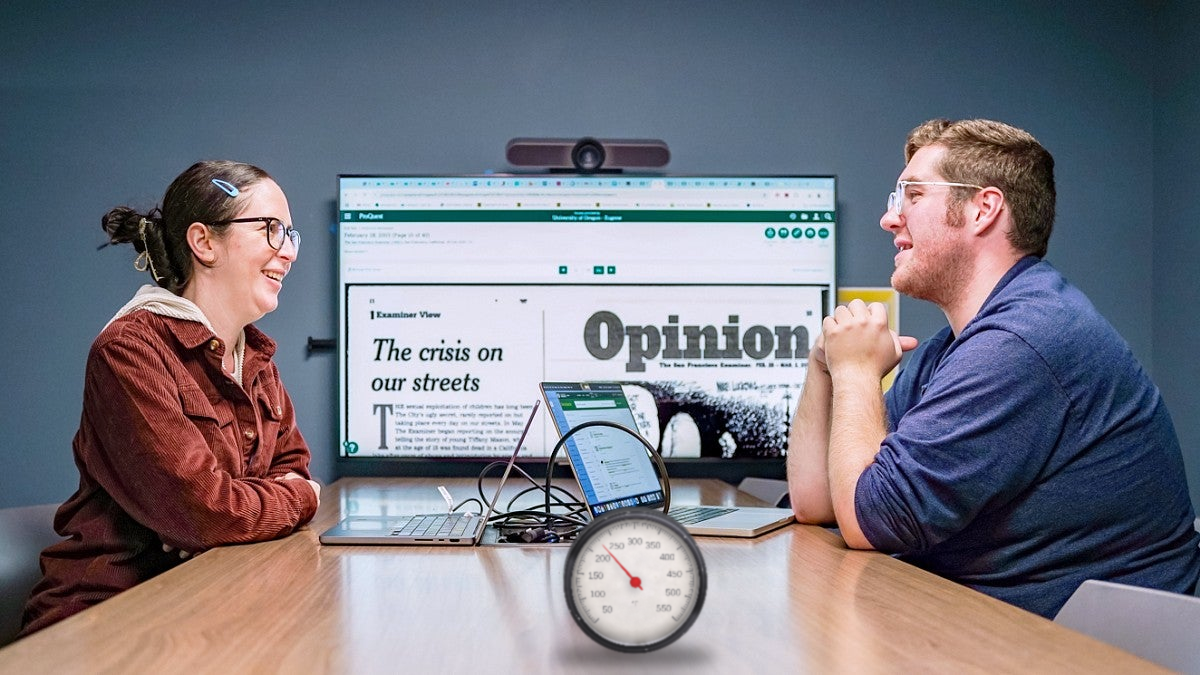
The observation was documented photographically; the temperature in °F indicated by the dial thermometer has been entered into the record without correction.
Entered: 225 °F
